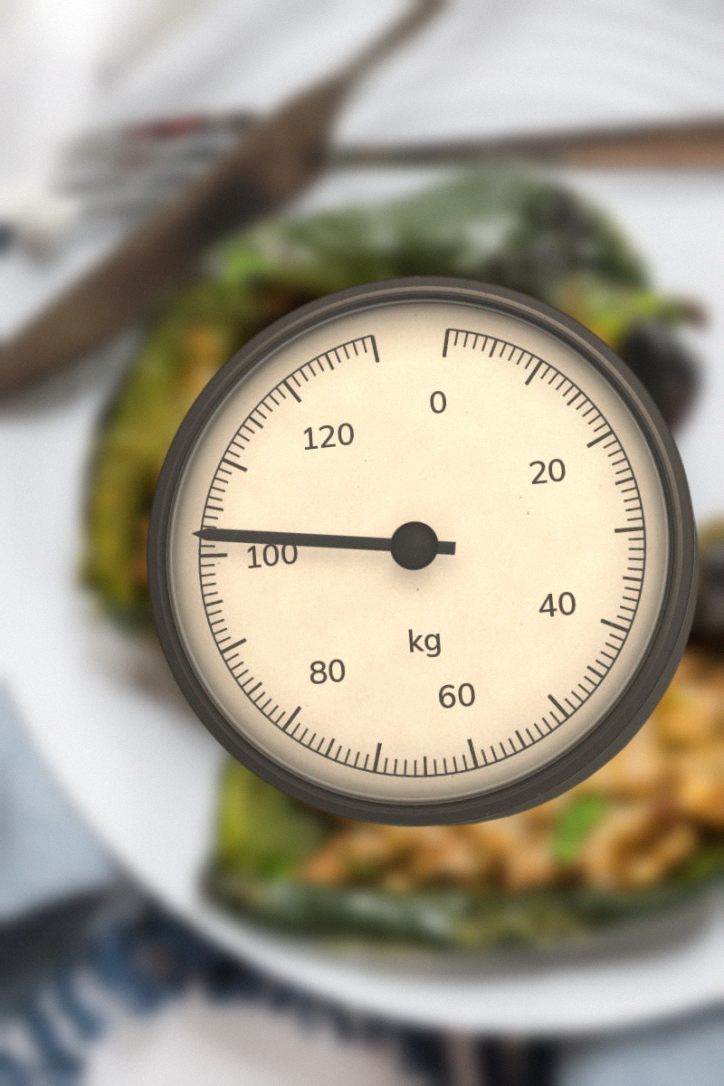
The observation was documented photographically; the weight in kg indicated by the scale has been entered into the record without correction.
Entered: 102 kg
